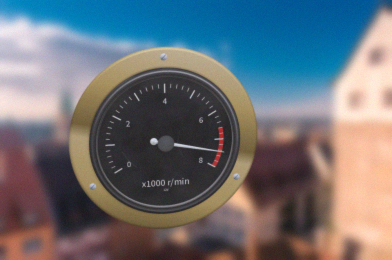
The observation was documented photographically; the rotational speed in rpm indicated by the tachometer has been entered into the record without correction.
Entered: 7400 rpm
